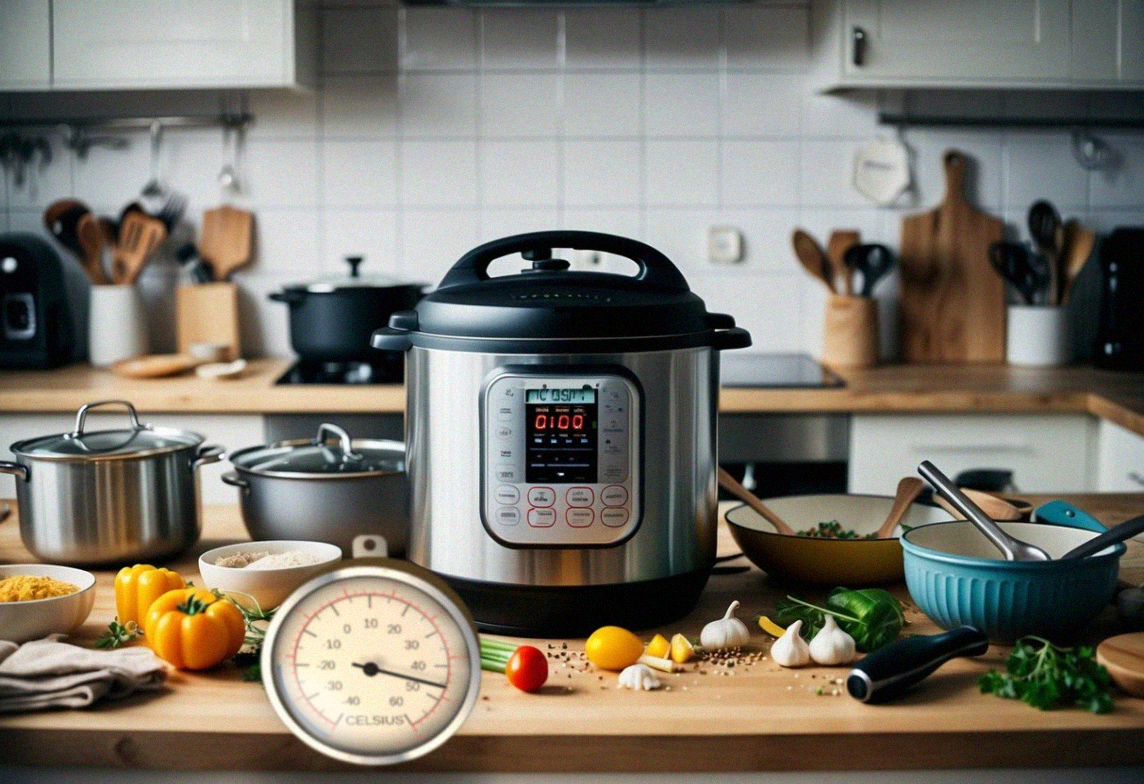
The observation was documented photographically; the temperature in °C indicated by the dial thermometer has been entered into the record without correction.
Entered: 45 °C
